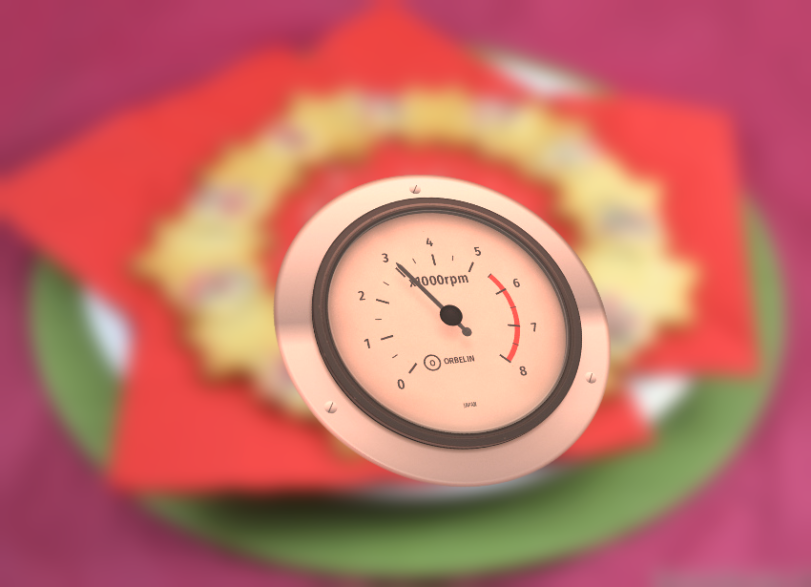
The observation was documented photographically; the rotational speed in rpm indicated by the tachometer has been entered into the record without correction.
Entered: 3000 rpm
